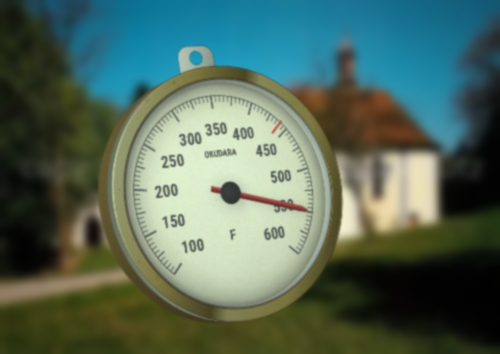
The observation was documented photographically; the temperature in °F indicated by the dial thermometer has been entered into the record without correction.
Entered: 550 °F
